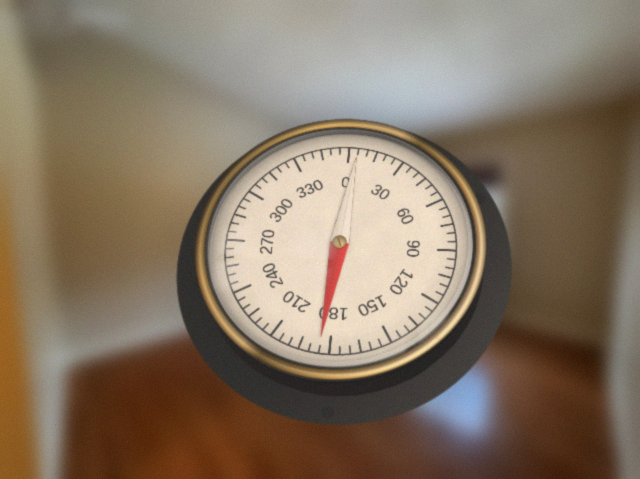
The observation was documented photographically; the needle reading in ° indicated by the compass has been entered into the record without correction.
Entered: 185 °
